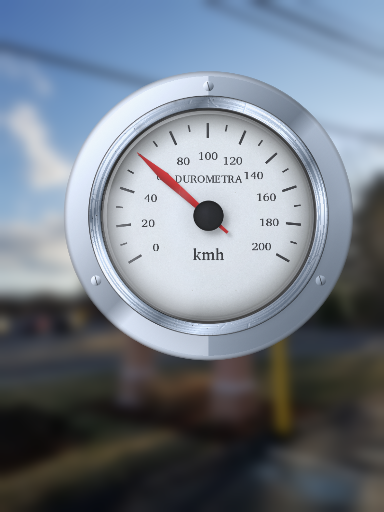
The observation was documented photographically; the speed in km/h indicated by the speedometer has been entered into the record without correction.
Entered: 60 km/h
